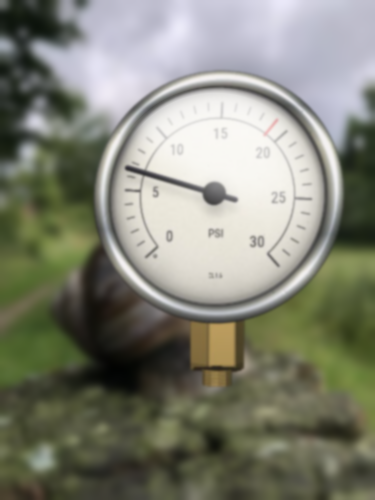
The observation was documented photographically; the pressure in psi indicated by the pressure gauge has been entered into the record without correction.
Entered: 6.5 psi
